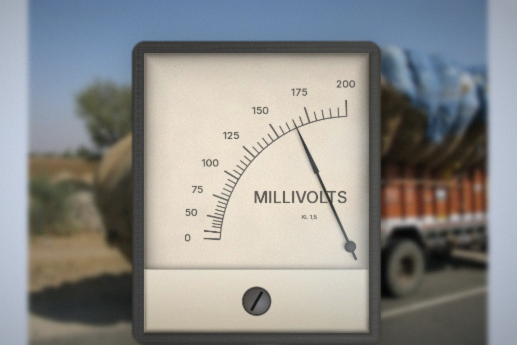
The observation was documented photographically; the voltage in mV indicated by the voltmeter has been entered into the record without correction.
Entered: 165 mV
